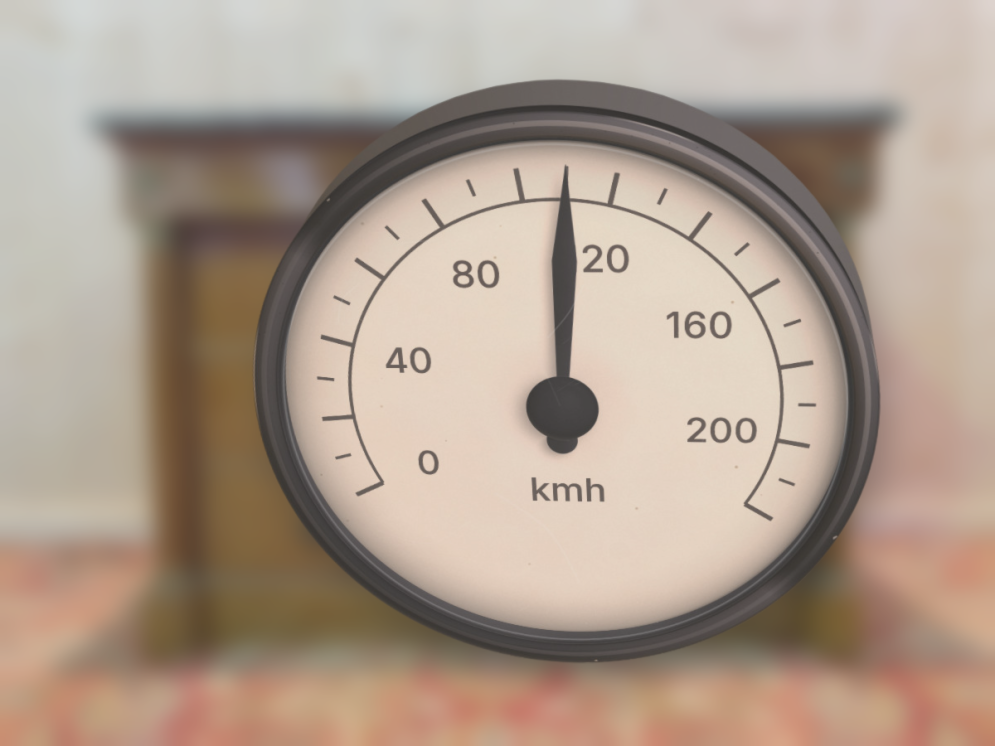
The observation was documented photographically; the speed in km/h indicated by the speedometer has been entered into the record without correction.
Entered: 110 km/h
